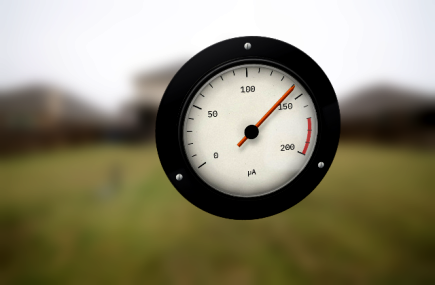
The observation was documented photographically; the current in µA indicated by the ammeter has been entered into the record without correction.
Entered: 140 µA
